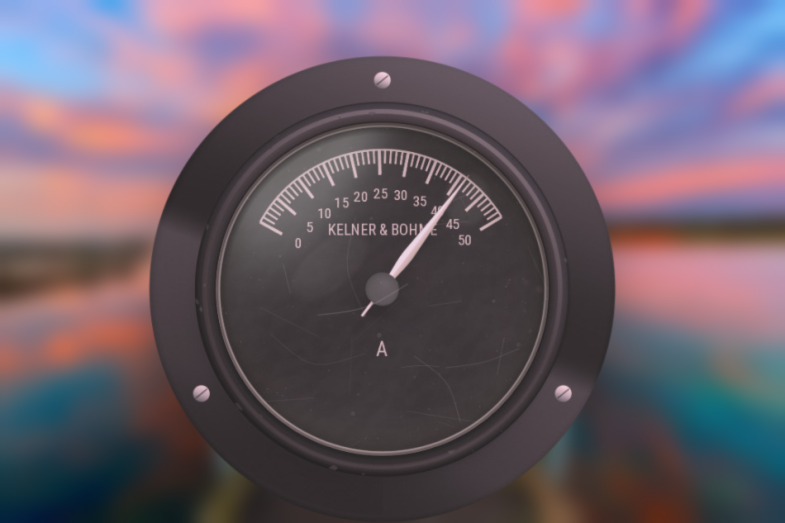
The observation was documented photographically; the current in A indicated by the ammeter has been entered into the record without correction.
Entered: 41 A
